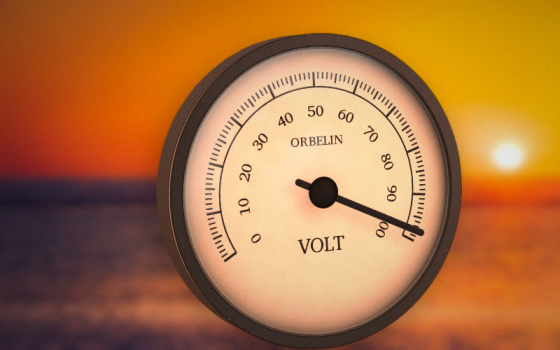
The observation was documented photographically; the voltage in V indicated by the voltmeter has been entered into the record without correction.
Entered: 98 V
